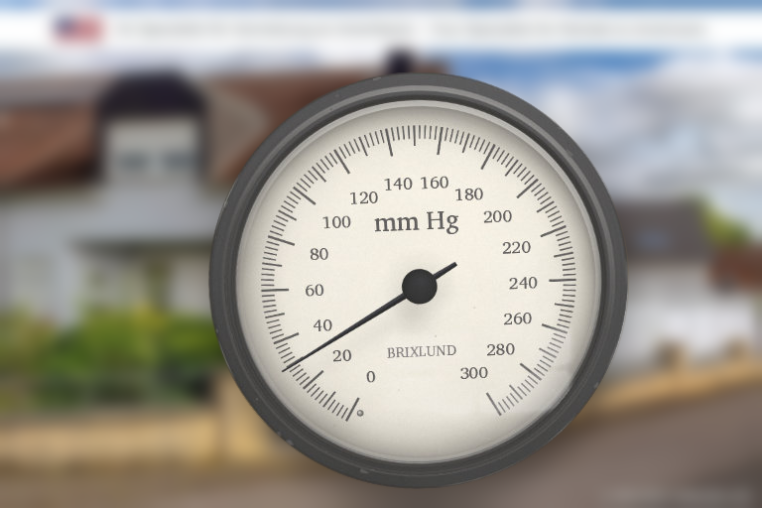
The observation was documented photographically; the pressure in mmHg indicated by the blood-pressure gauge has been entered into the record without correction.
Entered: 30 mmHg
